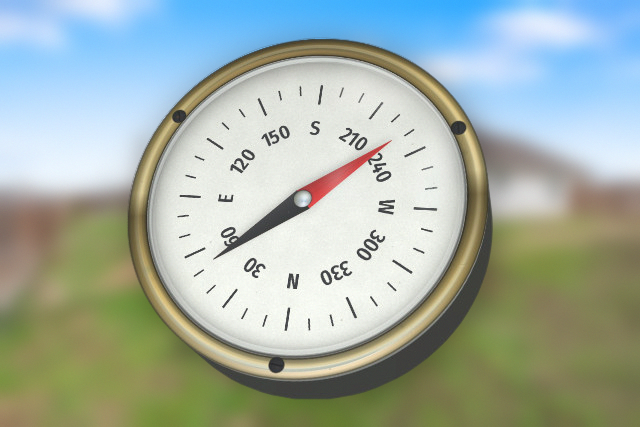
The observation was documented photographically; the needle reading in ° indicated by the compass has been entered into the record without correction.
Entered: 230 °
